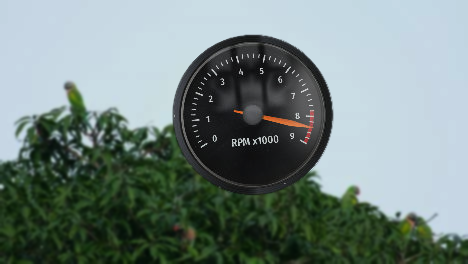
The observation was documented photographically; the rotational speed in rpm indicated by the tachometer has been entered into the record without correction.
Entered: 8400 rpm
